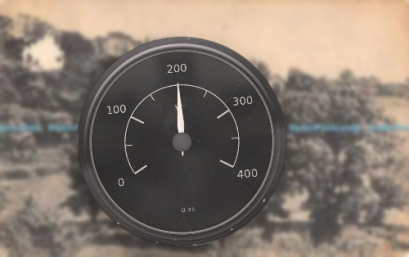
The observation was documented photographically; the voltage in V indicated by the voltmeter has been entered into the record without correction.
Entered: 200 V
